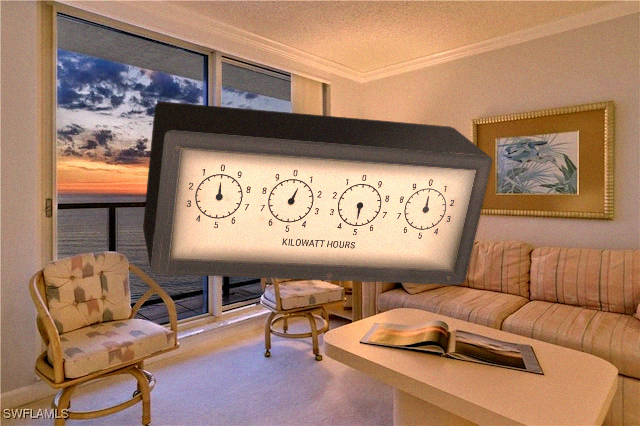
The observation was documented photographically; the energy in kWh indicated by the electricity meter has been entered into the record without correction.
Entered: 50 kWh
